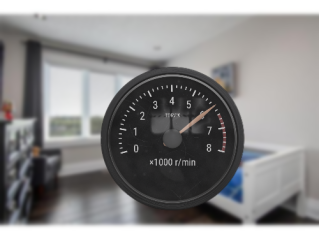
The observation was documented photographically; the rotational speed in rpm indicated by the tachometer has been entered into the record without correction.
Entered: 6000 rpm
